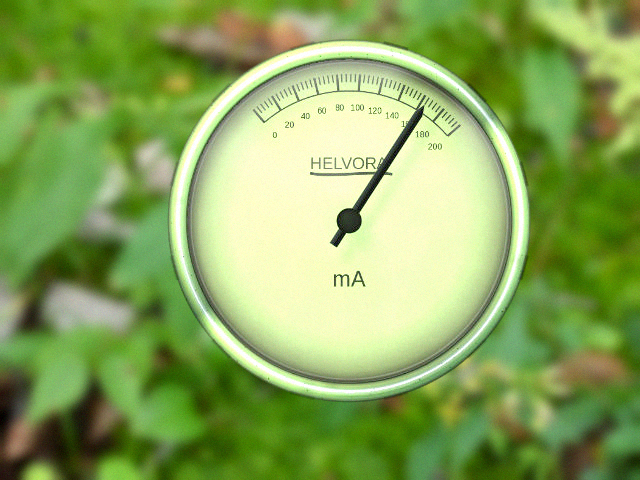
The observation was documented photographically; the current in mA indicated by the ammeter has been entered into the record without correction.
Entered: 164 mA
